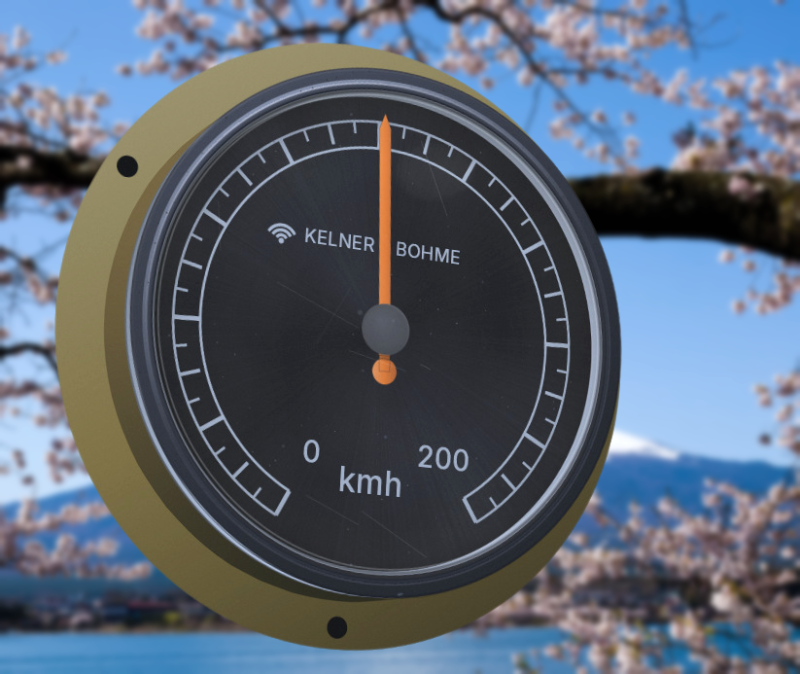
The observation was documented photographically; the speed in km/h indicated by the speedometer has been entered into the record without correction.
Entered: 100 km/h
